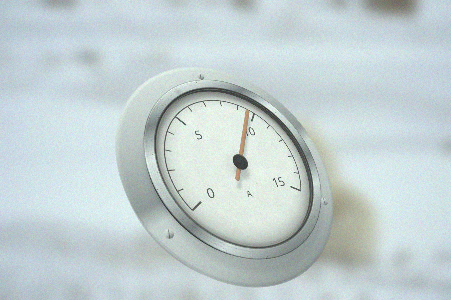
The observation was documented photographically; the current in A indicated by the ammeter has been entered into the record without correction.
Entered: 9.5 A
